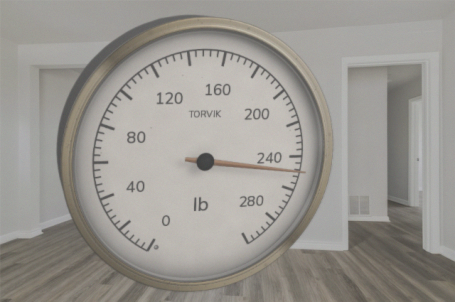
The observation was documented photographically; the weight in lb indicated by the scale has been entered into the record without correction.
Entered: 248 lb
